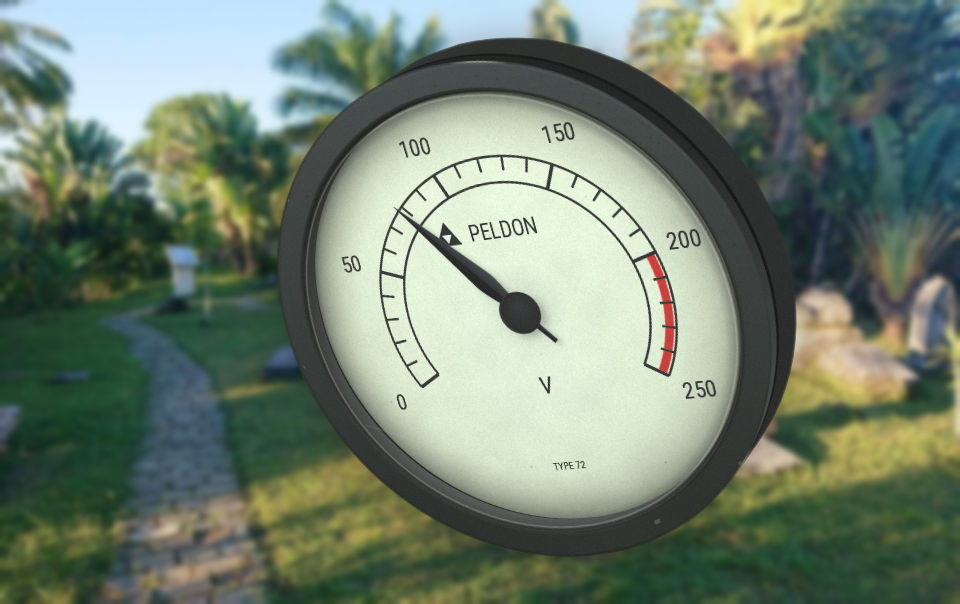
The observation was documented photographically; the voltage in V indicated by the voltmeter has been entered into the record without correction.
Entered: 80 V
